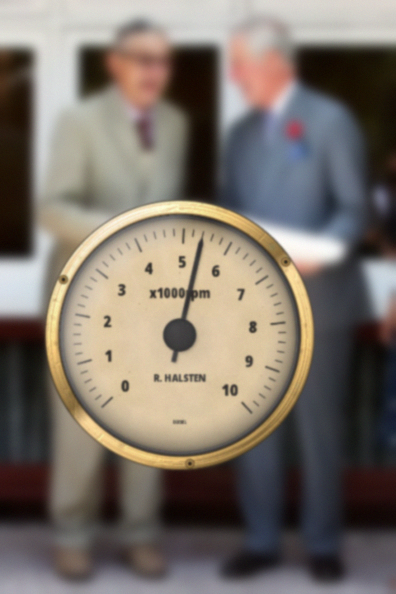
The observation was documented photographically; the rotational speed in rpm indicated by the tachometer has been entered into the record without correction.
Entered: 5400 rpm
